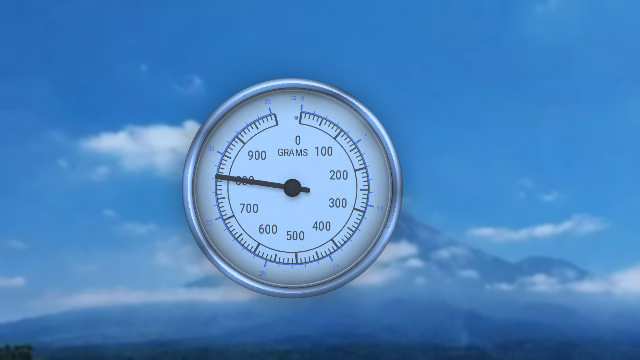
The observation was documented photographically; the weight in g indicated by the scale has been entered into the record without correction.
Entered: 800 g
